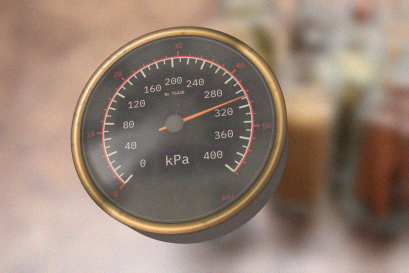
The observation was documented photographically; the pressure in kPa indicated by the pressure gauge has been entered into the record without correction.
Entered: 310 kPa
